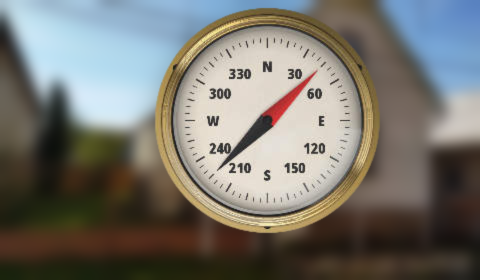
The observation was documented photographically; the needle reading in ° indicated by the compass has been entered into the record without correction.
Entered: 45 °
